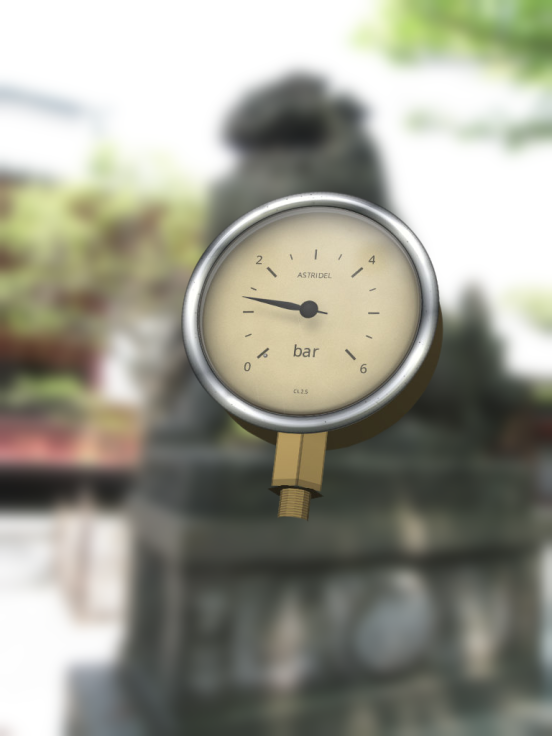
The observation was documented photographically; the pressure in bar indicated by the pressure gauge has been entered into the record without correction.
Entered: 1.25 bar
